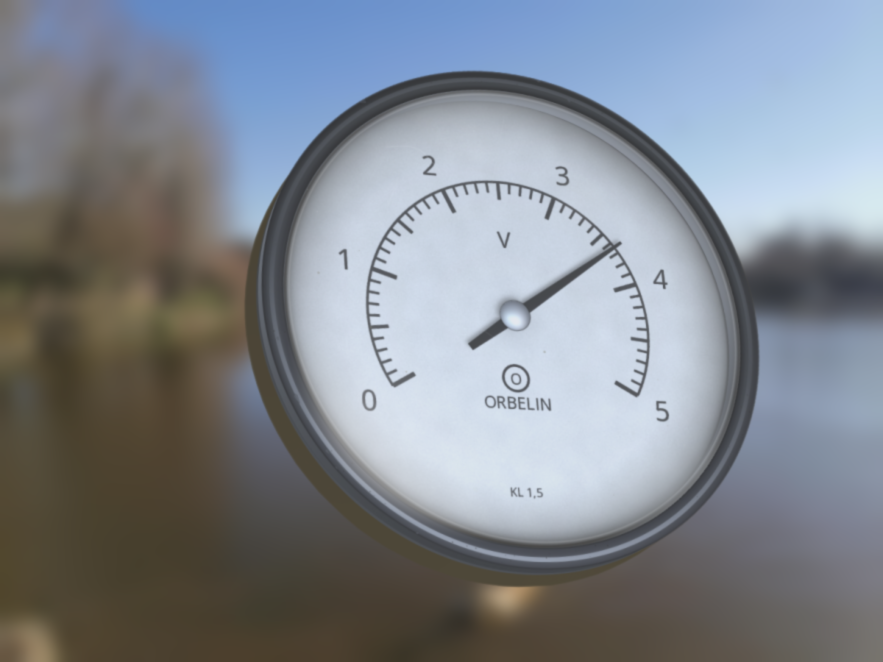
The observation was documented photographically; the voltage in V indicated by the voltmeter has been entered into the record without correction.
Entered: 3.65 V
